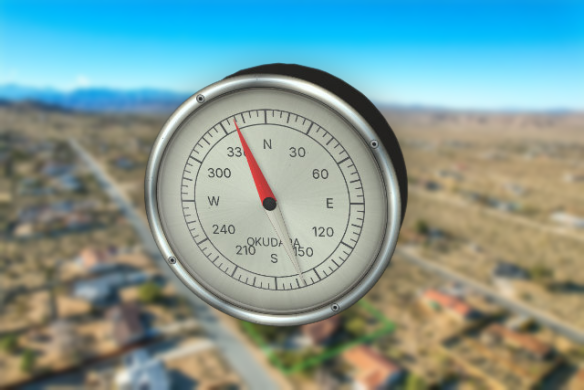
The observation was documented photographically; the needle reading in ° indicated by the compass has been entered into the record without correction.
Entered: 340 °
